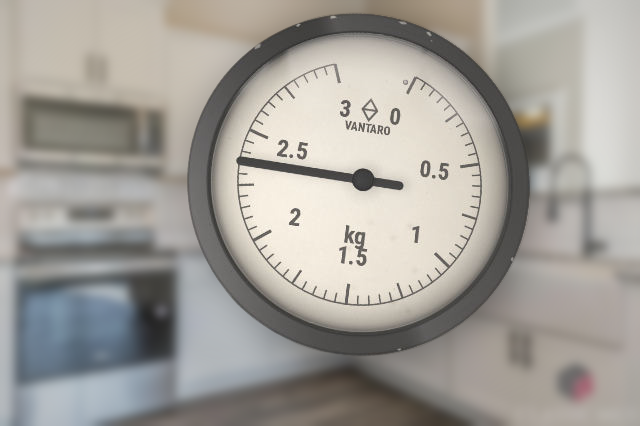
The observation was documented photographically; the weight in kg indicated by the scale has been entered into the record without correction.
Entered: 2.35 kg
